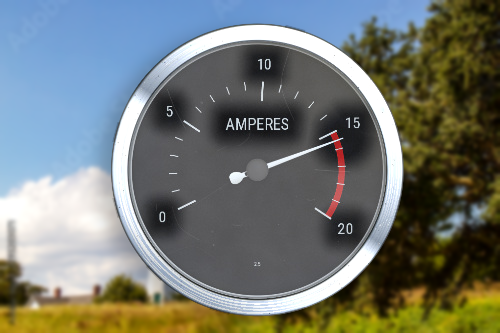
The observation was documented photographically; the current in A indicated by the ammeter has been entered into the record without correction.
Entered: 15.5 A
